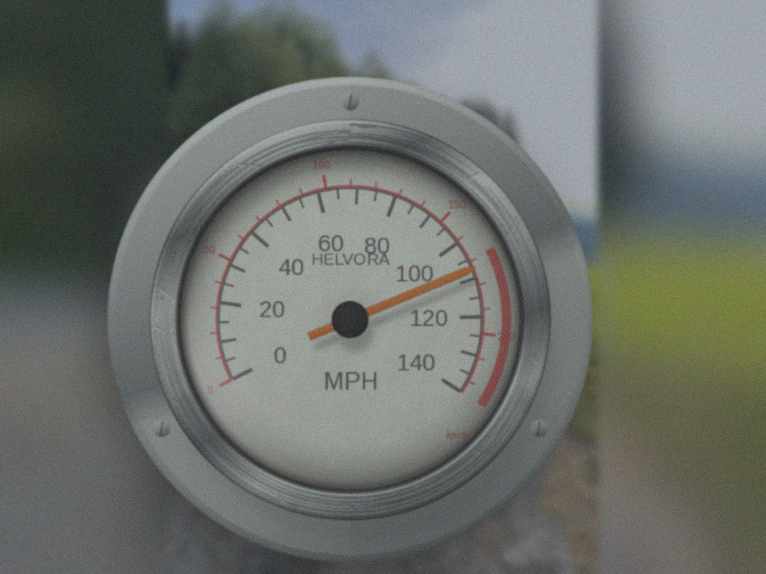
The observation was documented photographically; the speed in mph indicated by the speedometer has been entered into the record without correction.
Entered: 107.5 mph
